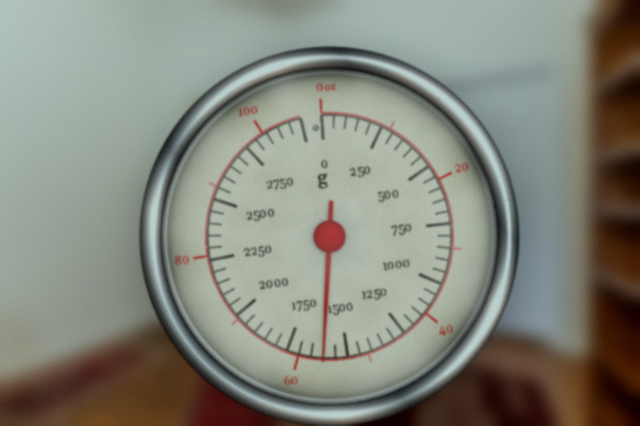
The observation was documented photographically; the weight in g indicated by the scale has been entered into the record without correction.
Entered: 1600 g
